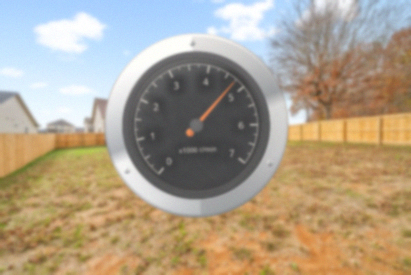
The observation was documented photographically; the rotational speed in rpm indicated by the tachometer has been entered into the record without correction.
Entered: 4750 rpm
